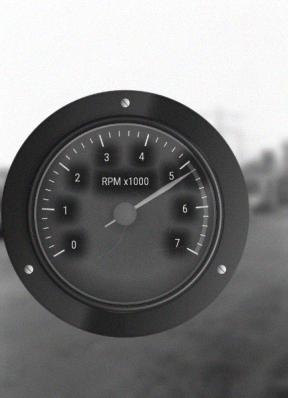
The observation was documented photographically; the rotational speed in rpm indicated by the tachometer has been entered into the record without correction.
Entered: 5200 rpm
